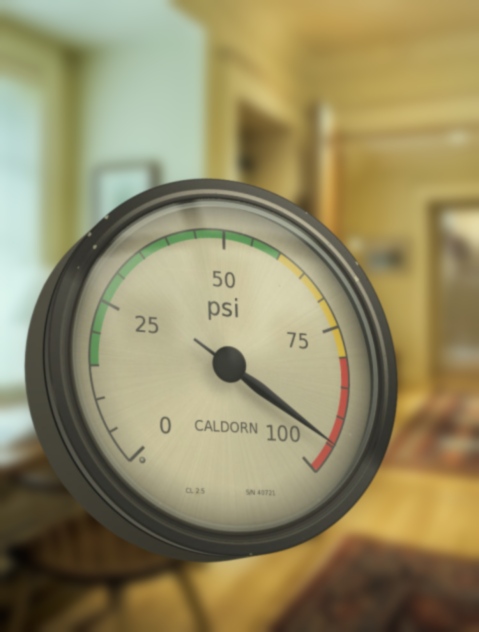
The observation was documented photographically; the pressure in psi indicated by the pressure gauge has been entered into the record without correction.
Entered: 95 psi
